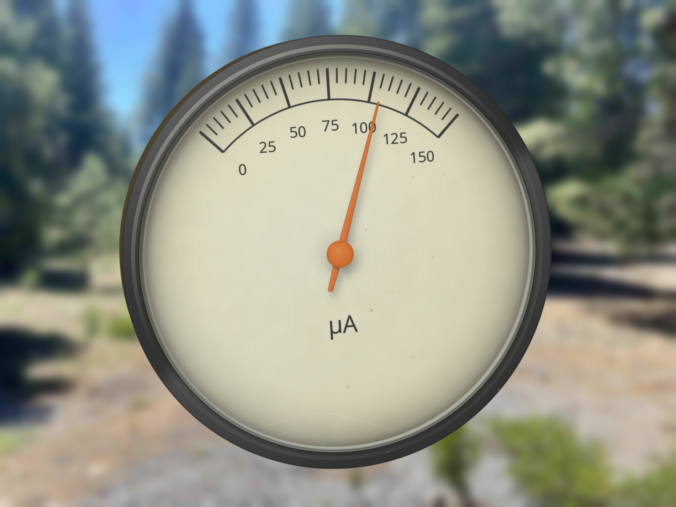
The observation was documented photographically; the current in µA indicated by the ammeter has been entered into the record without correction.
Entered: 105 µA
